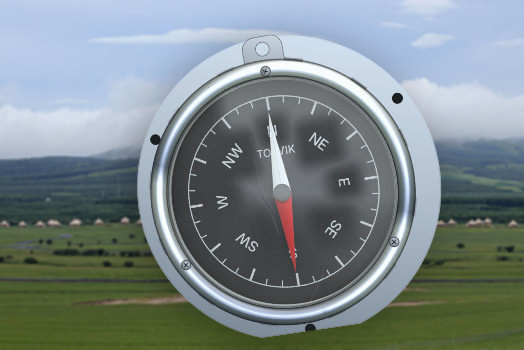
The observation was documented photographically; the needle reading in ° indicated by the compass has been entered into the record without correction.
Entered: 180 °
